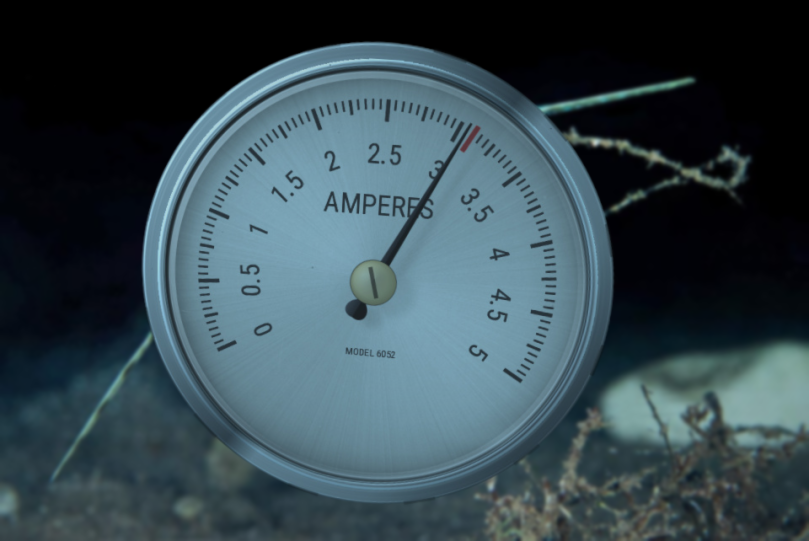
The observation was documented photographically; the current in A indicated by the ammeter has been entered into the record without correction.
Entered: 3.05 A
